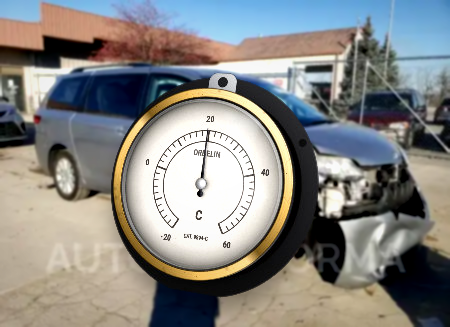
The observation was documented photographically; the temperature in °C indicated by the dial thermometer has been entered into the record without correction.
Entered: 20 °C
